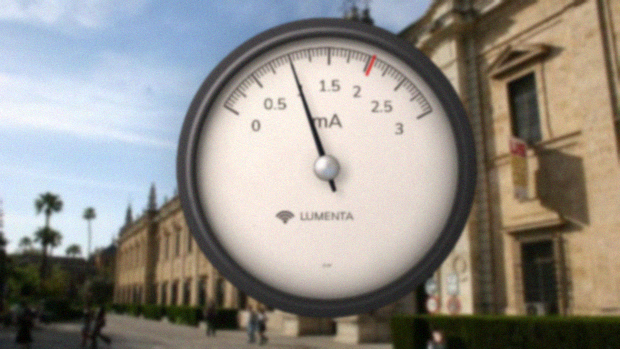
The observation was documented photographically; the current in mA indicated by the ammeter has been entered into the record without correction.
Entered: 1 mA
